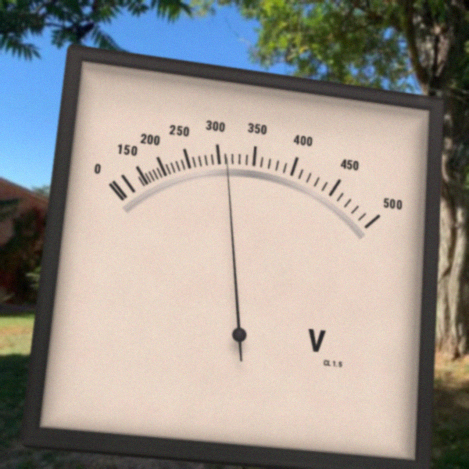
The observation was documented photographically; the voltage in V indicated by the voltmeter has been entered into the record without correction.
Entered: 310 V
